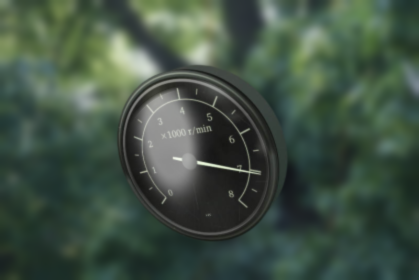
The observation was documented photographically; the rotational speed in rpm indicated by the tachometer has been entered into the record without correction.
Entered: 7000 rpm
